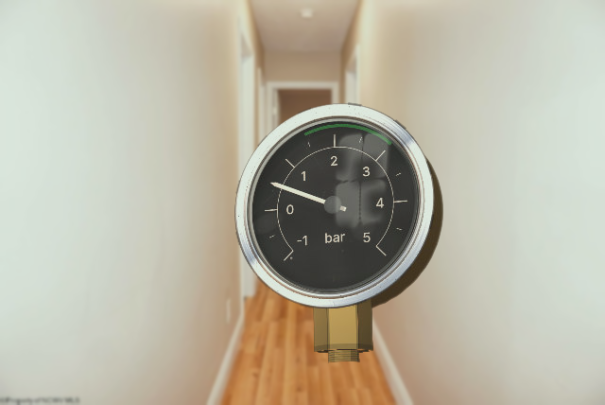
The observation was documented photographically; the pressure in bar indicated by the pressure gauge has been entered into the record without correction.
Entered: 0.5 bar
